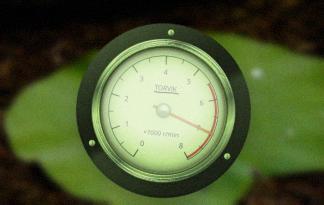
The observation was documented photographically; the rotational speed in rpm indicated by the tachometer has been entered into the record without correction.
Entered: 7000 rpm
